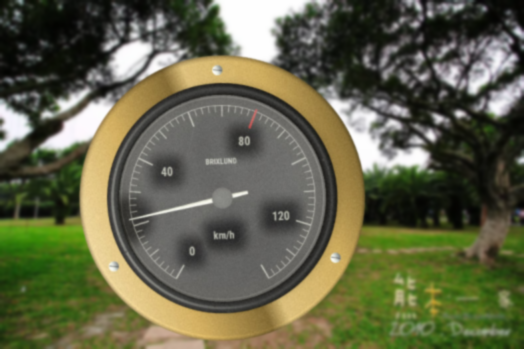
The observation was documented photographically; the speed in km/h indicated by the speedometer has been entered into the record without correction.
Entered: 22 km/h
